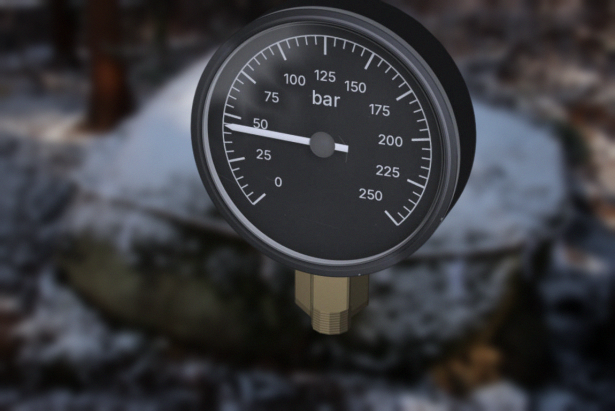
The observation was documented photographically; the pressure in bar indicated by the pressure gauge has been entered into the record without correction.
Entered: 45 bar
